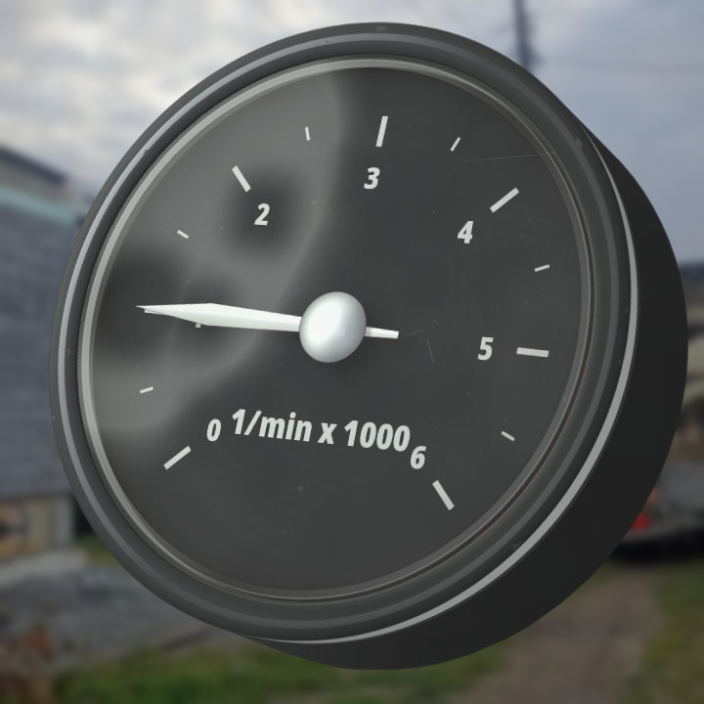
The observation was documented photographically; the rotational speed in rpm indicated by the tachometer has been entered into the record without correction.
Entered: 1000 rpm
